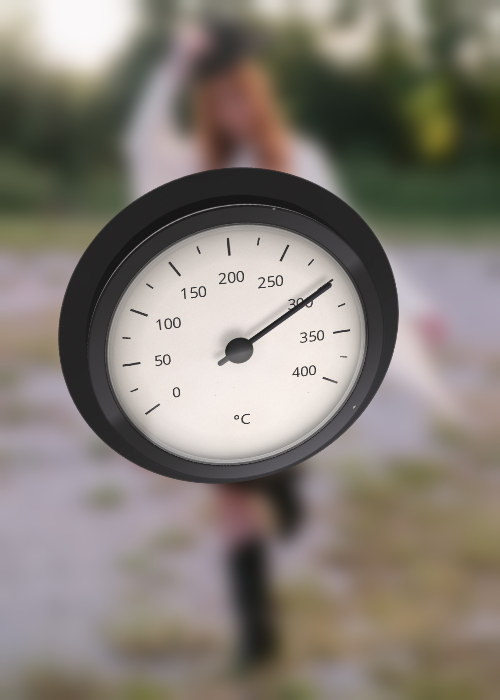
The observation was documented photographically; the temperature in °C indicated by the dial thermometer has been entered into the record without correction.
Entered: 300 °C
